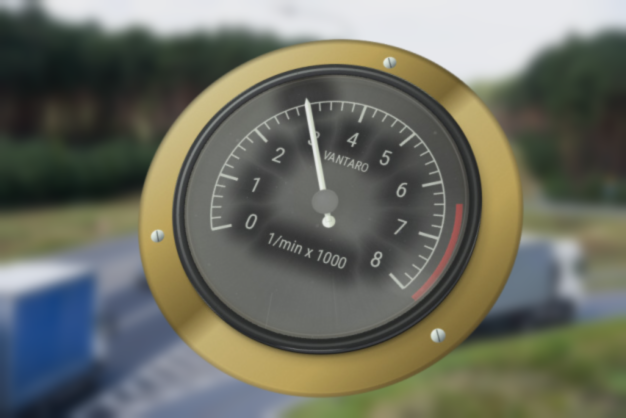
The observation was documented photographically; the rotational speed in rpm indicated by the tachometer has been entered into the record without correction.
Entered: 3000 rpm
